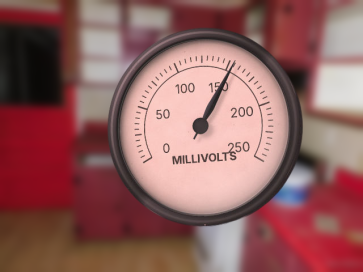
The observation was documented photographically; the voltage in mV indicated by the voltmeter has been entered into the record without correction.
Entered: 155 mV
